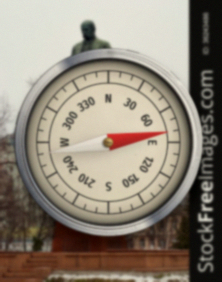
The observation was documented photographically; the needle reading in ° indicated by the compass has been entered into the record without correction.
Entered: 80 °
